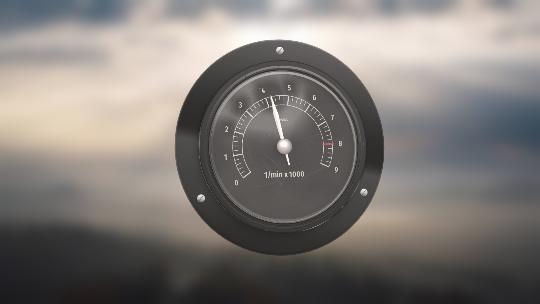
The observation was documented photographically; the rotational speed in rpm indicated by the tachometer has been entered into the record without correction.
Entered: 4200 rpm
